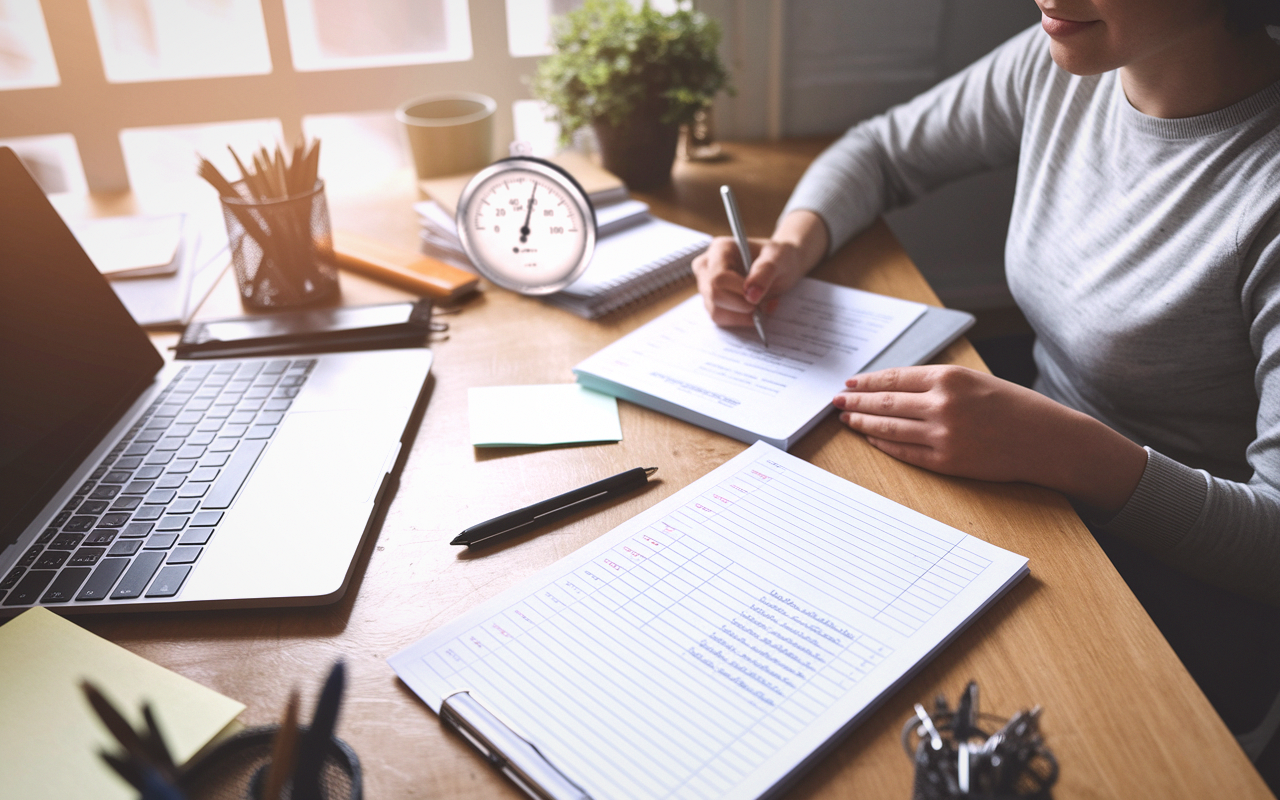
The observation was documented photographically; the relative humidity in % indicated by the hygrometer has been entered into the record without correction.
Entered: 60 %
